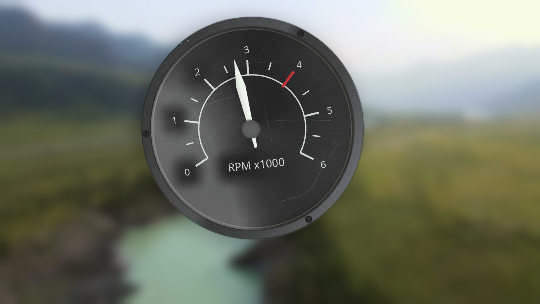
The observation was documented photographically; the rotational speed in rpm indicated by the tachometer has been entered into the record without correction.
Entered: 2750 rpm
